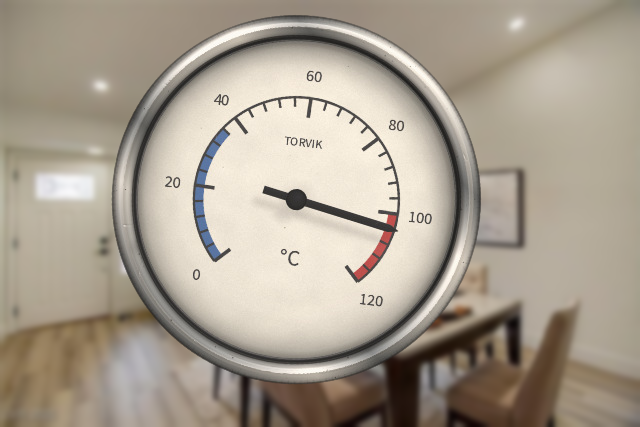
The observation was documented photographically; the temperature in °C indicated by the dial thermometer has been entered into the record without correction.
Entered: 104 °C
